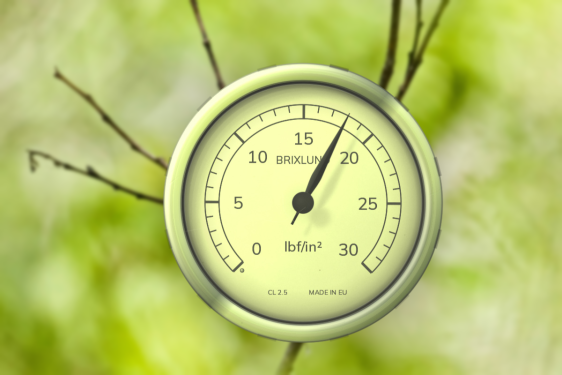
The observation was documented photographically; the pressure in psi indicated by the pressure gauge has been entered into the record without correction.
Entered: 18 psi
